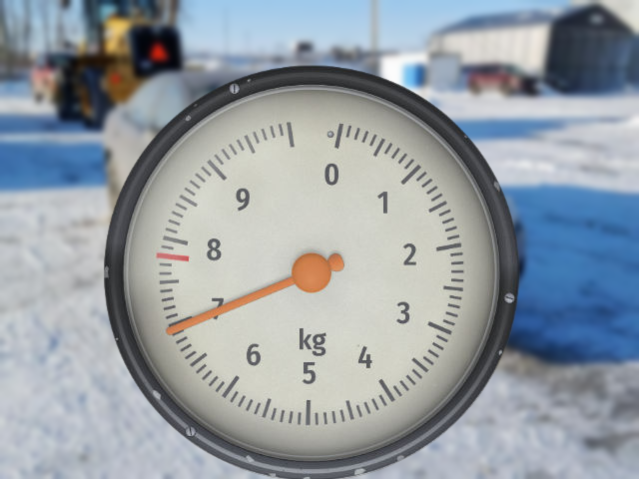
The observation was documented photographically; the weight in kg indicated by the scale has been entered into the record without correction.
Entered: 6.95 kg
